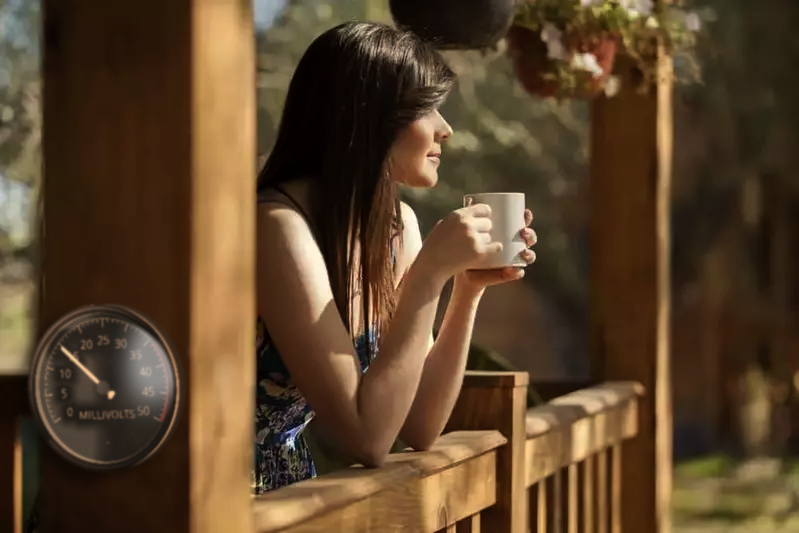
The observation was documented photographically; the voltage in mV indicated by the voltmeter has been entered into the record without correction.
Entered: 15 mV
